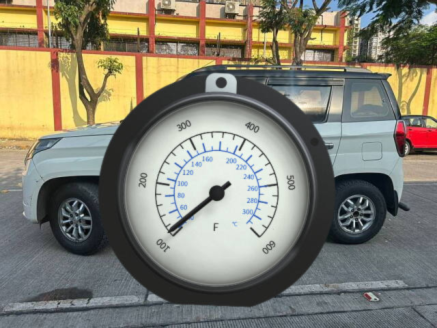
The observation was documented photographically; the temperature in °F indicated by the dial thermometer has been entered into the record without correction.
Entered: 110 °F
